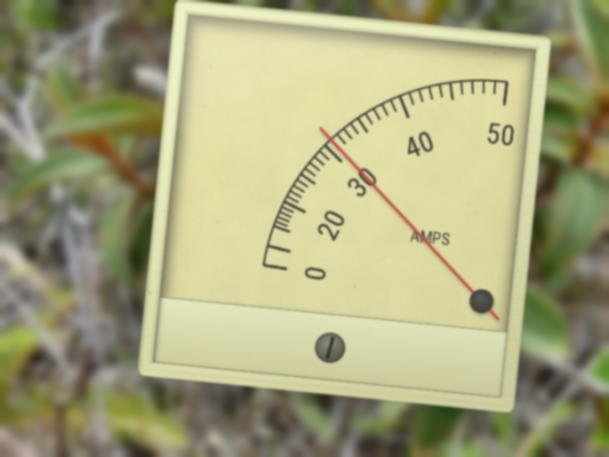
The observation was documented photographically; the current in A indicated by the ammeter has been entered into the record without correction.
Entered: 31 A
